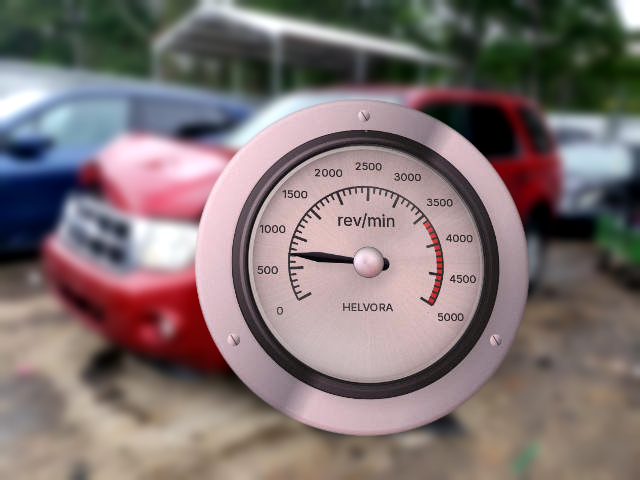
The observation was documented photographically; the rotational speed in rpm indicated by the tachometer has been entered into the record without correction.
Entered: 700 rpm
